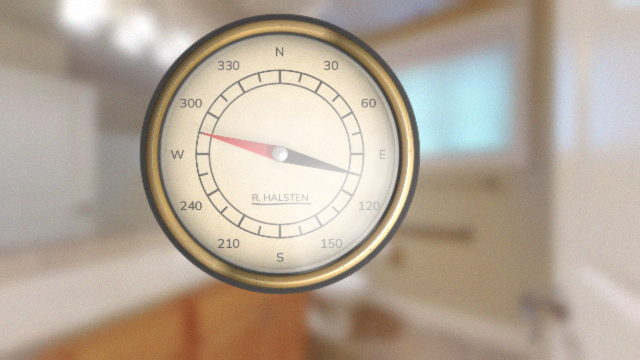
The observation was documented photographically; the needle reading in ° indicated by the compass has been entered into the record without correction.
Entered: 285 °
